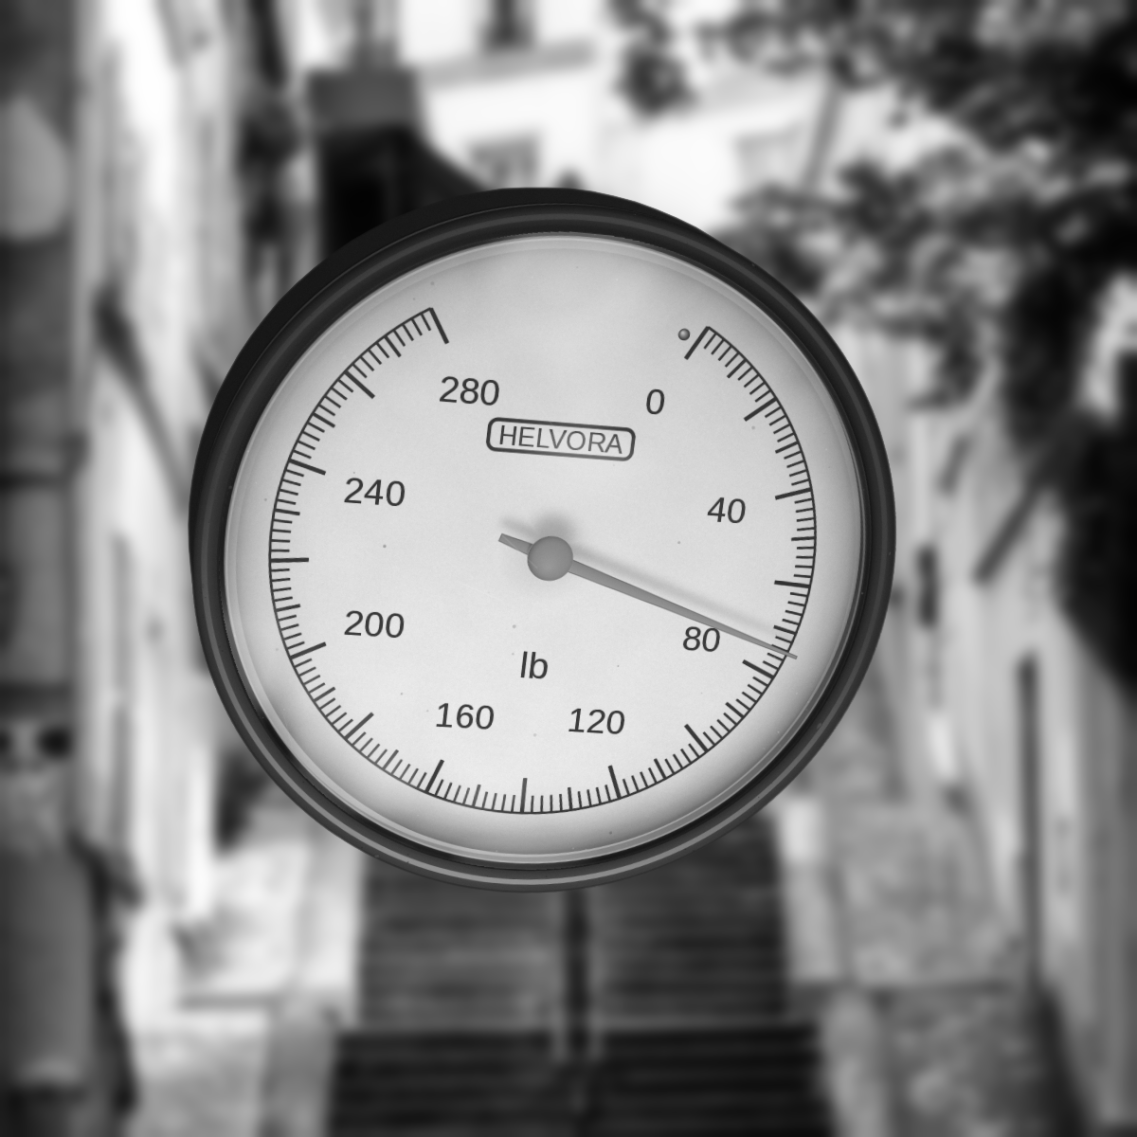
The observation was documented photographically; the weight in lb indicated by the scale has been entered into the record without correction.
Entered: 74 lb
